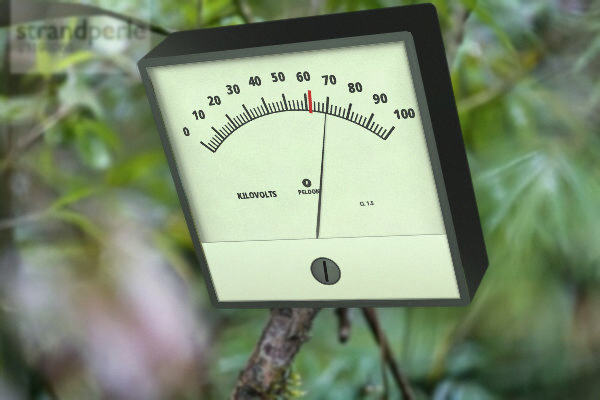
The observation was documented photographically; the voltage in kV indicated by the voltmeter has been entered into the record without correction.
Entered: 70 kV
